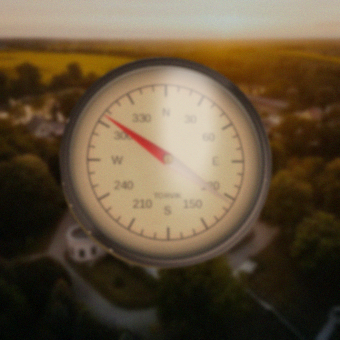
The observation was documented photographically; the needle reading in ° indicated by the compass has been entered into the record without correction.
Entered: 305 °
